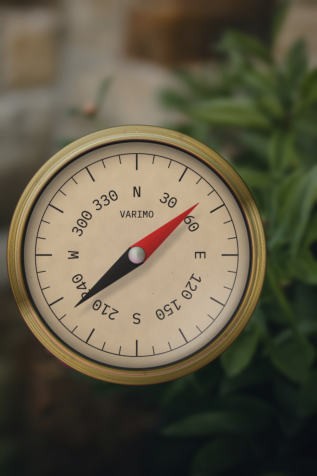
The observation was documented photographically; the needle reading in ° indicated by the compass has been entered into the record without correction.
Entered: 50 °
